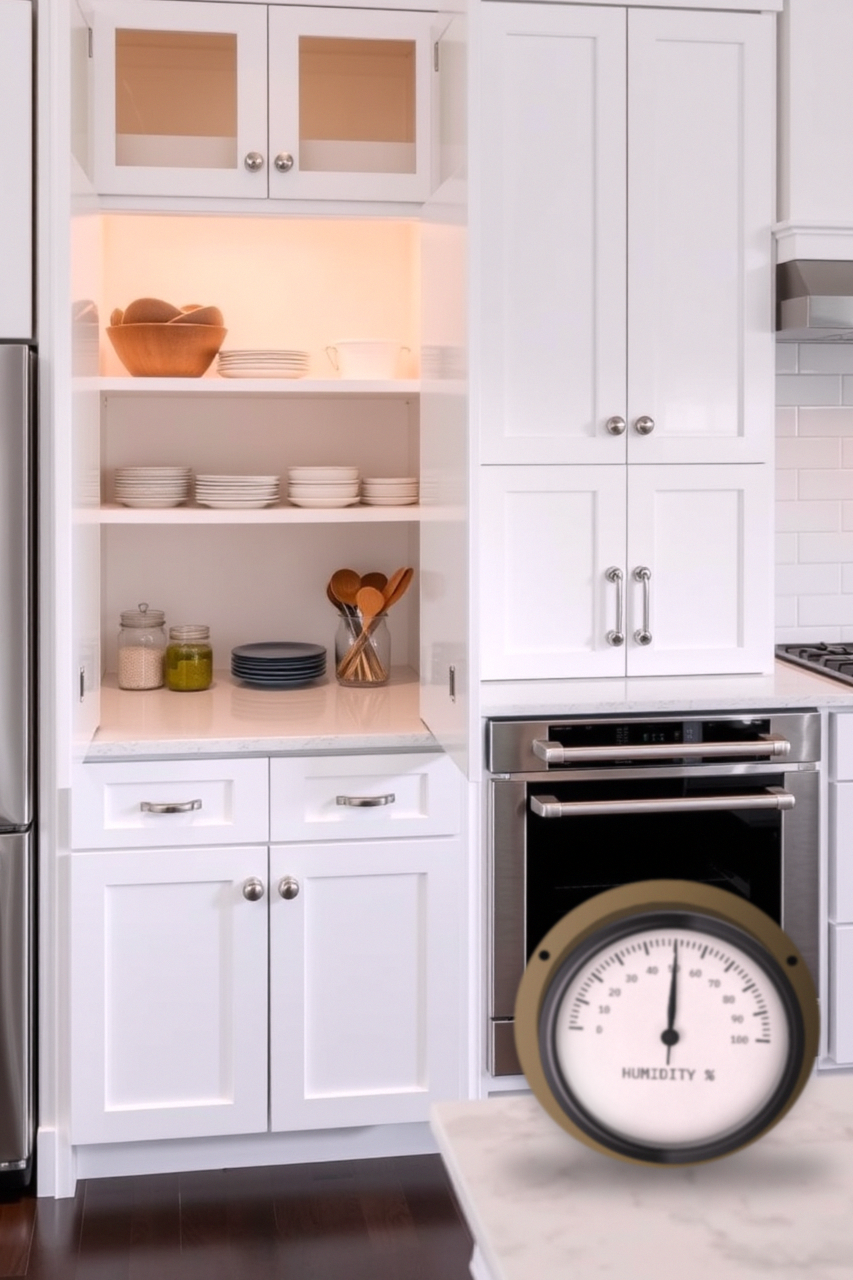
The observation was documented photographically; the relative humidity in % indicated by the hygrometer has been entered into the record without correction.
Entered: 50 %
